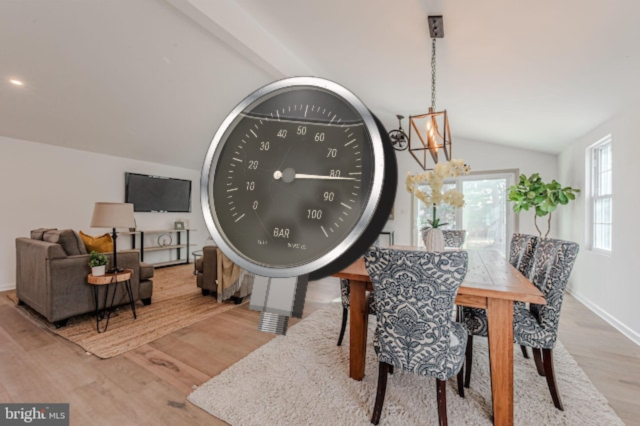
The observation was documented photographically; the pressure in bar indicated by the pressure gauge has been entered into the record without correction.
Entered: 82 bar
